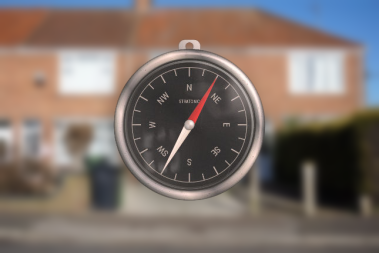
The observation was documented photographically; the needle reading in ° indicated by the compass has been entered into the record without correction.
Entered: 30 °
